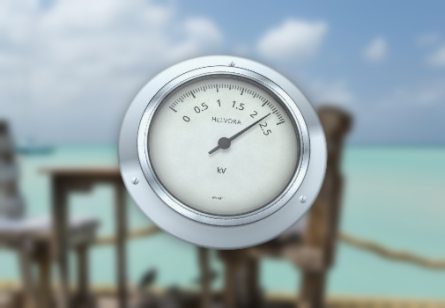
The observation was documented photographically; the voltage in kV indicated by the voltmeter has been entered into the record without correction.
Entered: 2.25 kV
